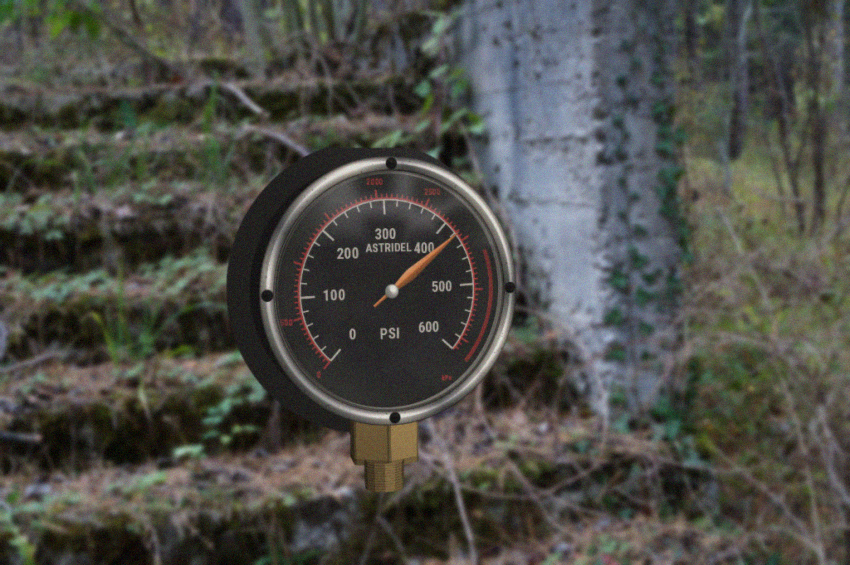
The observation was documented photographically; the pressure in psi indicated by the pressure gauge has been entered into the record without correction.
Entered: 420 psi
